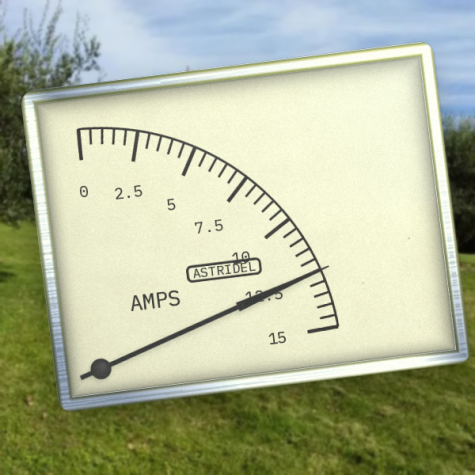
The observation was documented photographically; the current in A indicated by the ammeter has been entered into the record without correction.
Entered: 12.5 A
